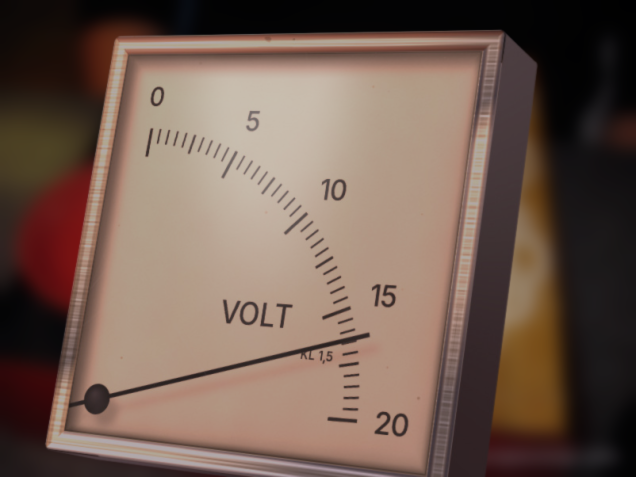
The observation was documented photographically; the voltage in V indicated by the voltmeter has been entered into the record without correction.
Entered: 16.5 V
